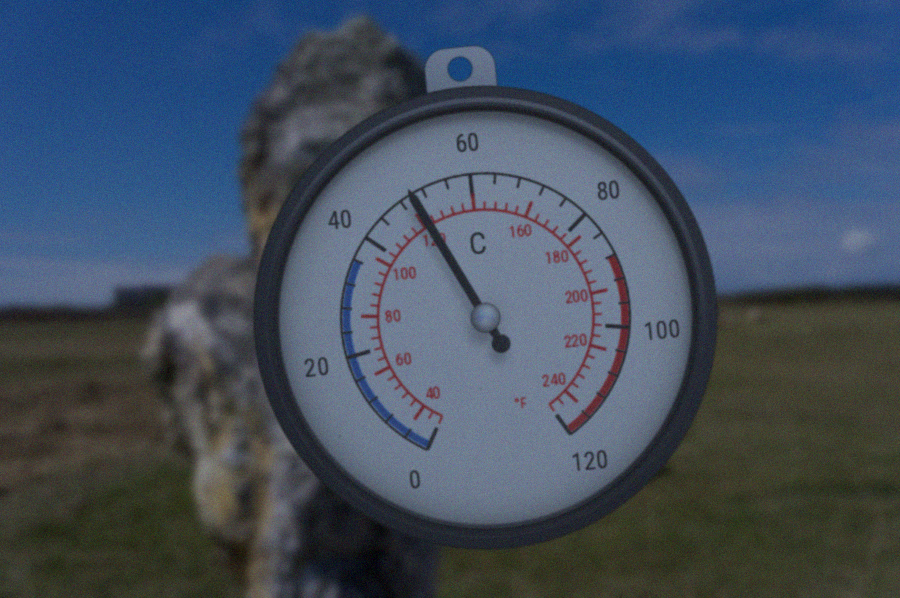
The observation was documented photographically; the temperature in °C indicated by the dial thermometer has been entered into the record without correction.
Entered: 50 °C
